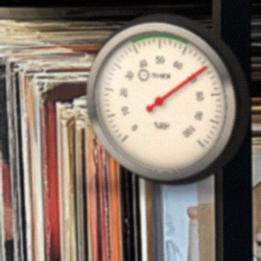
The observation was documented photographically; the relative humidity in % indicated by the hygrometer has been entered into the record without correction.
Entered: 70 %
